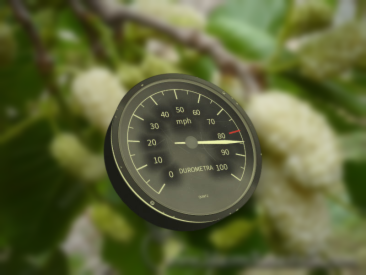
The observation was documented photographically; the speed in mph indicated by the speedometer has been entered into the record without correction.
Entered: 85 mph
